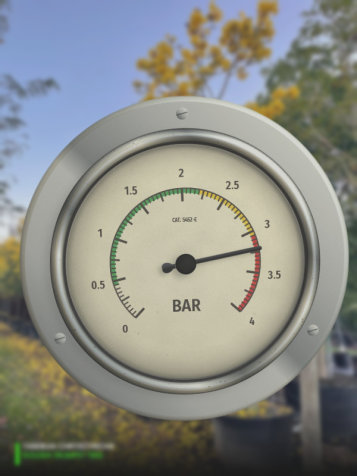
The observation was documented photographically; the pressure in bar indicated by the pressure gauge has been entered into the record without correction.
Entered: 3.2 bar
